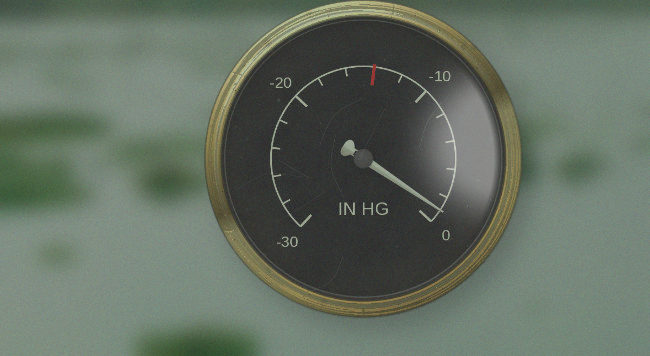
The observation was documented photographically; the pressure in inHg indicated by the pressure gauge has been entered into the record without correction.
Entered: -1 inHg
